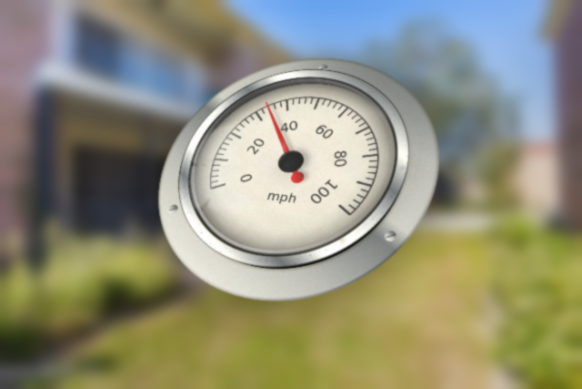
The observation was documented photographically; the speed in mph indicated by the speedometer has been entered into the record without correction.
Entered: 34 mph
